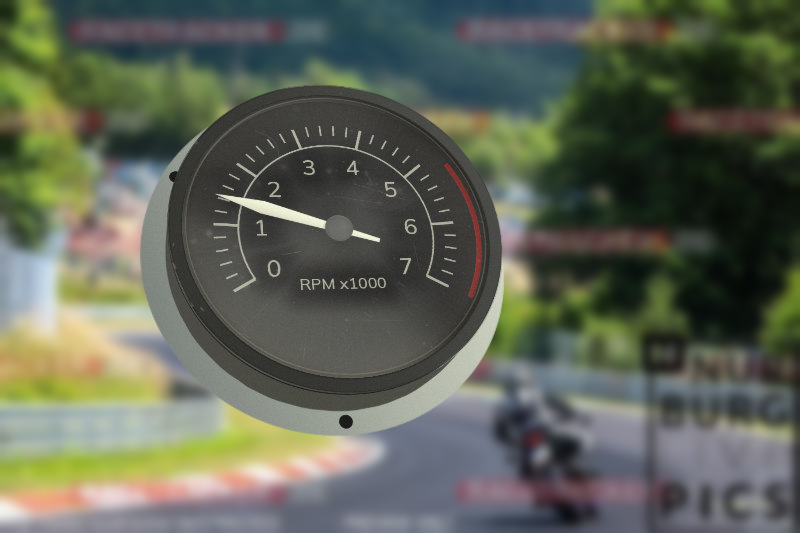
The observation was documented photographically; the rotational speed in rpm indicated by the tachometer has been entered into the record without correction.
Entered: 1400 rpm
